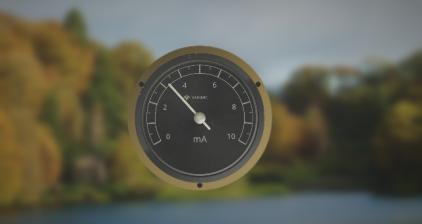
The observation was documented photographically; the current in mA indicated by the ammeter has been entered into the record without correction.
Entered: 3.25 mA
